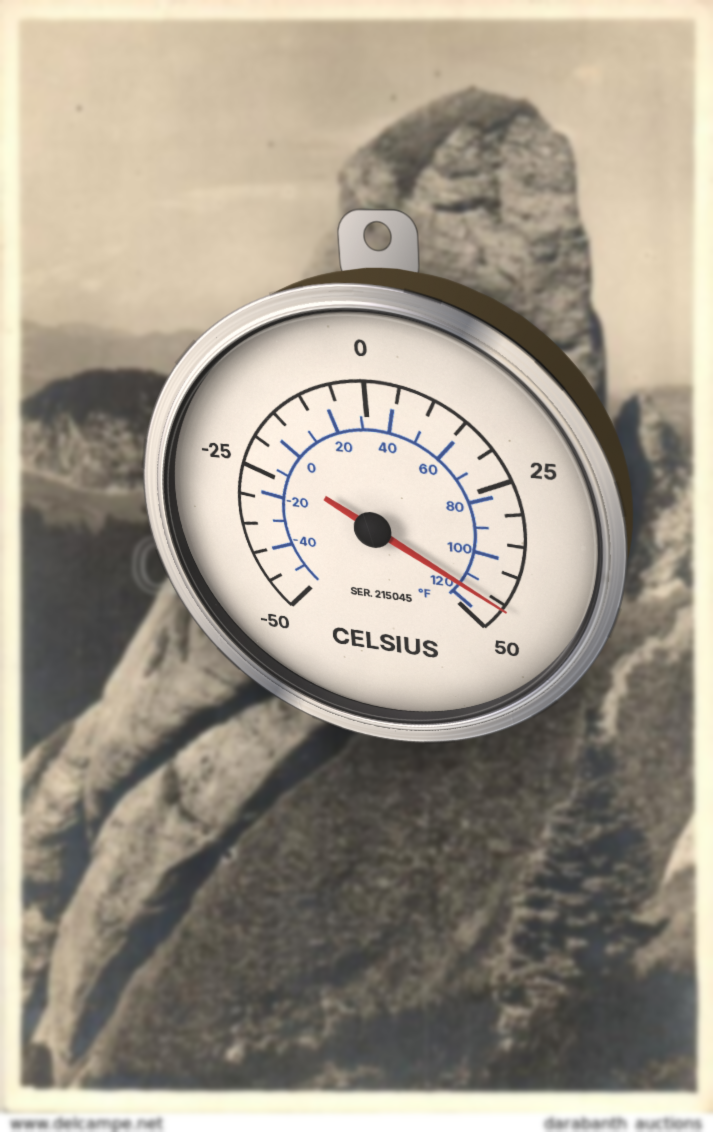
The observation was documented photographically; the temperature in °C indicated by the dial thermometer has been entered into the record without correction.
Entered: 45 °C
